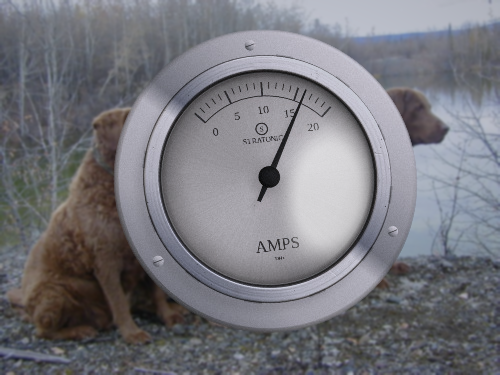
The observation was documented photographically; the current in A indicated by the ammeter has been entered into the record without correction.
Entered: 16 A
